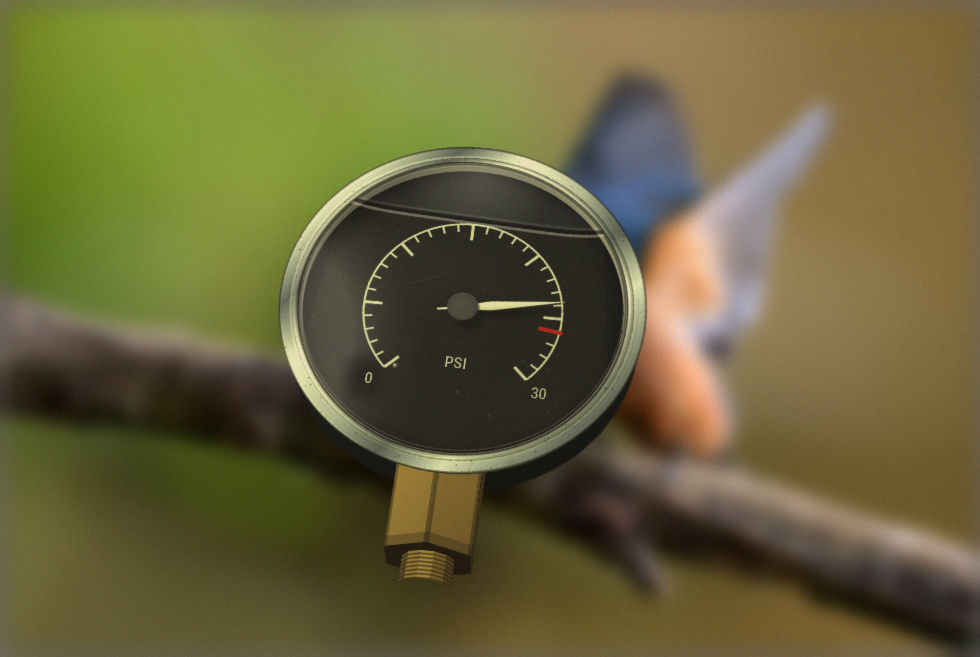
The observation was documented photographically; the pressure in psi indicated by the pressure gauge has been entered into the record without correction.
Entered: 24 psi
